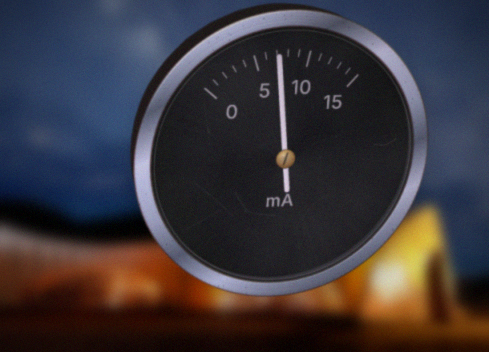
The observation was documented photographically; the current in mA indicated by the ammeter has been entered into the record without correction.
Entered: 7 mA
